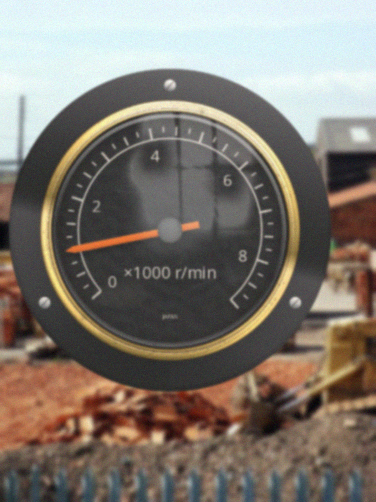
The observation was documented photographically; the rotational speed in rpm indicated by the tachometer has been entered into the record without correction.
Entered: 1000 rpm
